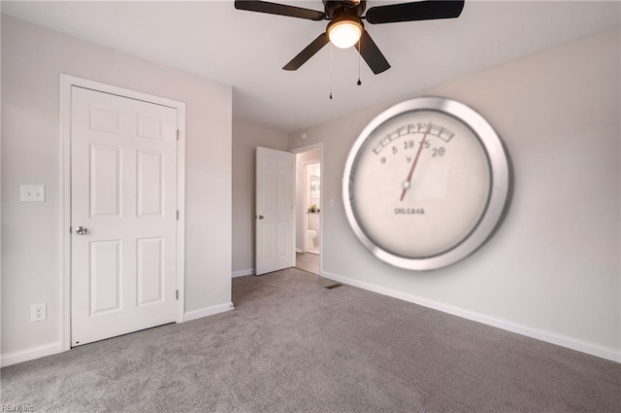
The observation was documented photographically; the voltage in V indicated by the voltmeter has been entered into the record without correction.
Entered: 15 V
